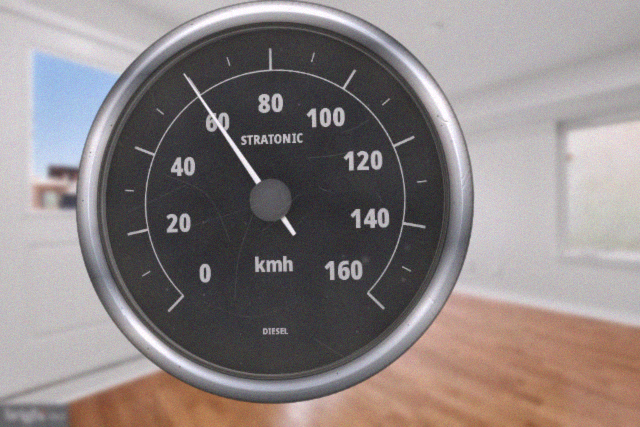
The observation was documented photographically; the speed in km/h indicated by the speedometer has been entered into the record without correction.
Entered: 60 km/h
